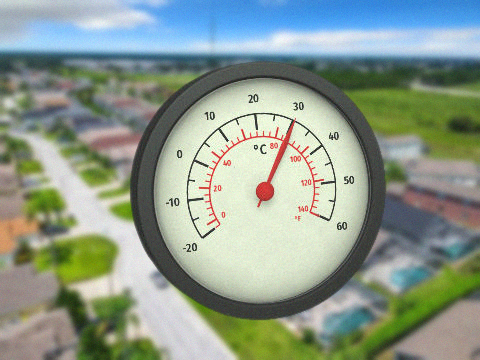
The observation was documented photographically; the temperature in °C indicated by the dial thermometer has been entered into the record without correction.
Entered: 30 °C
